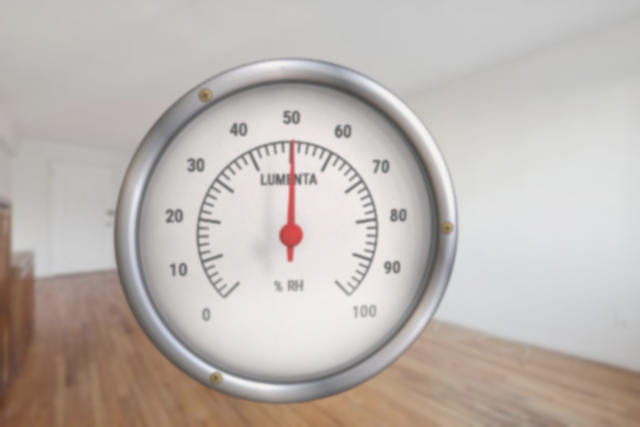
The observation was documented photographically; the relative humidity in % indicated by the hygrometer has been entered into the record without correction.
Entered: 50 %
